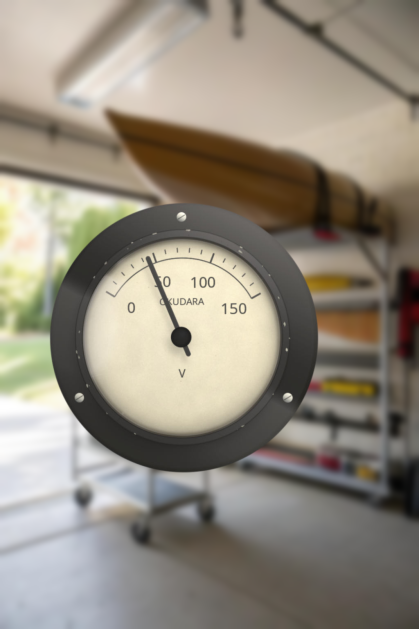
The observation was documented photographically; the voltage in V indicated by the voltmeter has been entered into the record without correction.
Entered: 45 V
